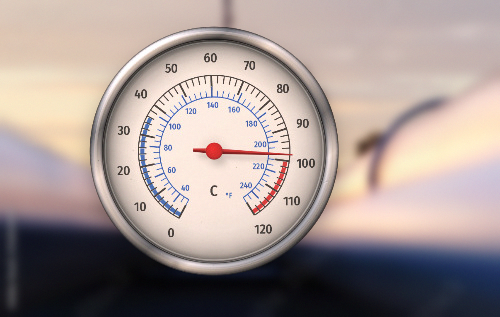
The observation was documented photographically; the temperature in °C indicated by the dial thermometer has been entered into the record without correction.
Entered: 98 °C
